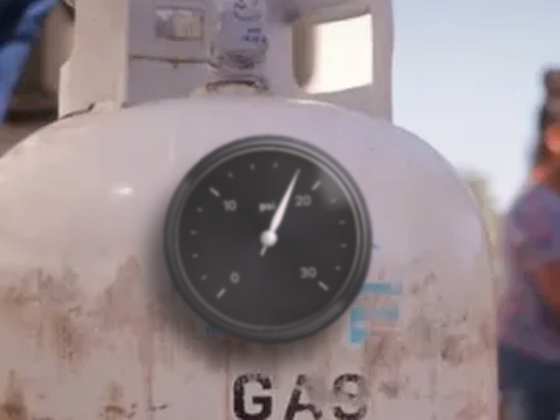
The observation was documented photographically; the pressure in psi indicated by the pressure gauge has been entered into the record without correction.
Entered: 18 psi
